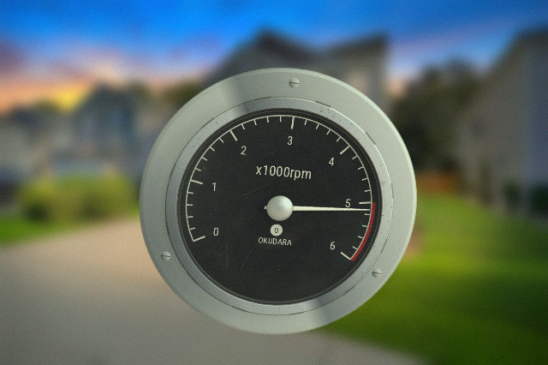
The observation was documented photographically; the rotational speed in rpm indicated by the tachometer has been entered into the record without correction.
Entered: 5100 rpm
